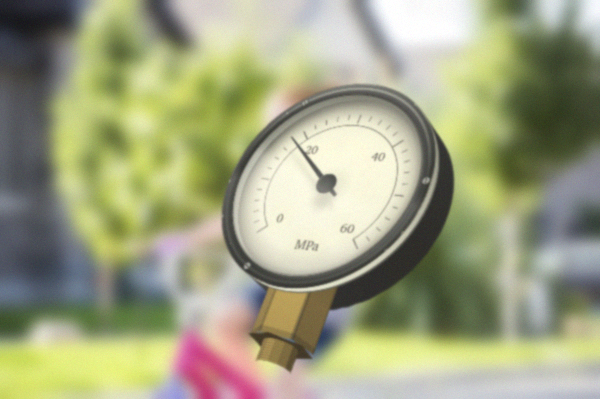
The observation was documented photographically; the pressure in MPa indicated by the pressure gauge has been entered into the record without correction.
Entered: 18 MPa
